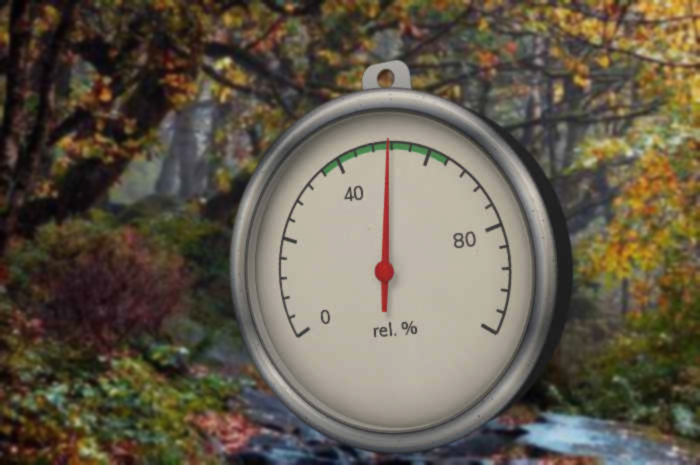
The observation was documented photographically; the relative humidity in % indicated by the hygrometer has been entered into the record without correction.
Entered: 52 %
